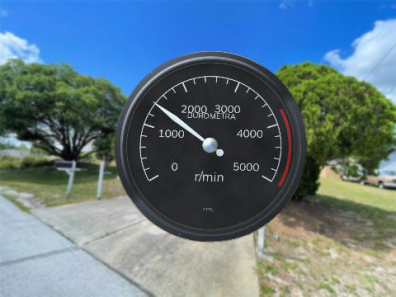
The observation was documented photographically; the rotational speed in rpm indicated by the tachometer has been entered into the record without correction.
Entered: 1400 rpm
